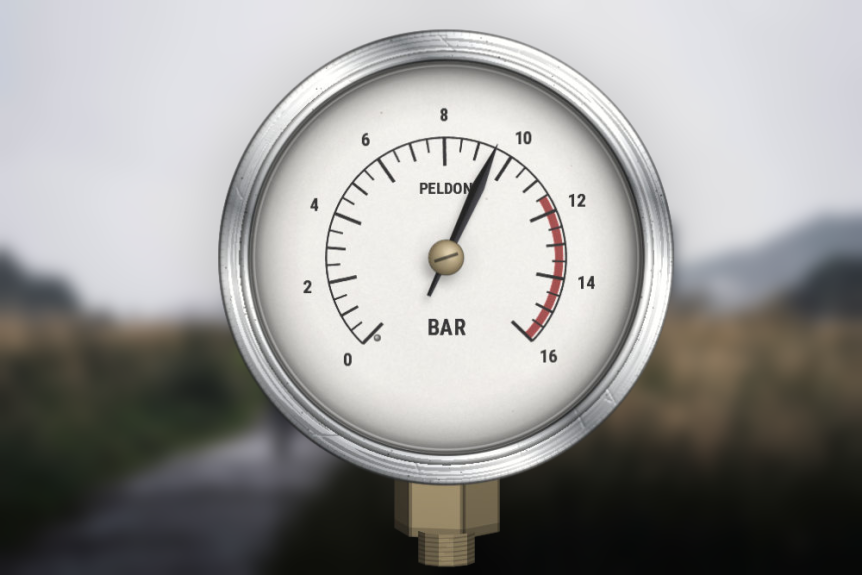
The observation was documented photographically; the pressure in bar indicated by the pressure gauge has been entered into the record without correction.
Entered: 9.5 bar
